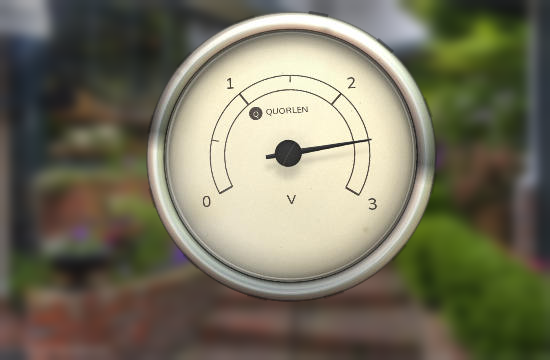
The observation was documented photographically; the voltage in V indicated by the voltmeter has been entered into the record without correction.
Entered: 2.5 V
